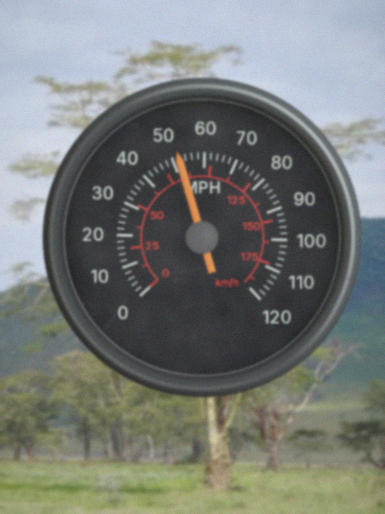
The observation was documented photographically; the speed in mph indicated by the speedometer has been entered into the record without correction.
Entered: 52 mph
